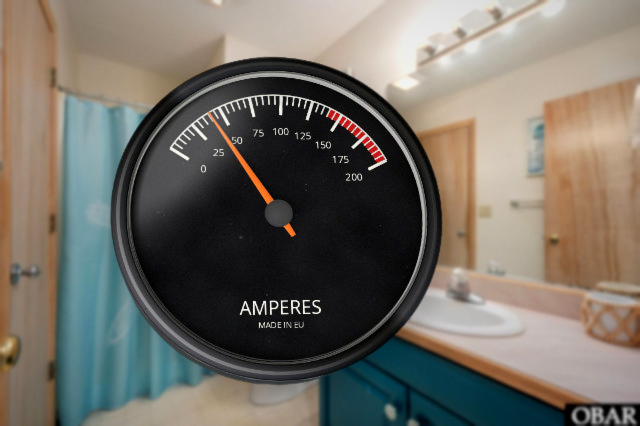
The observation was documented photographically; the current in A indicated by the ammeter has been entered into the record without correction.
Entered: 40 A
